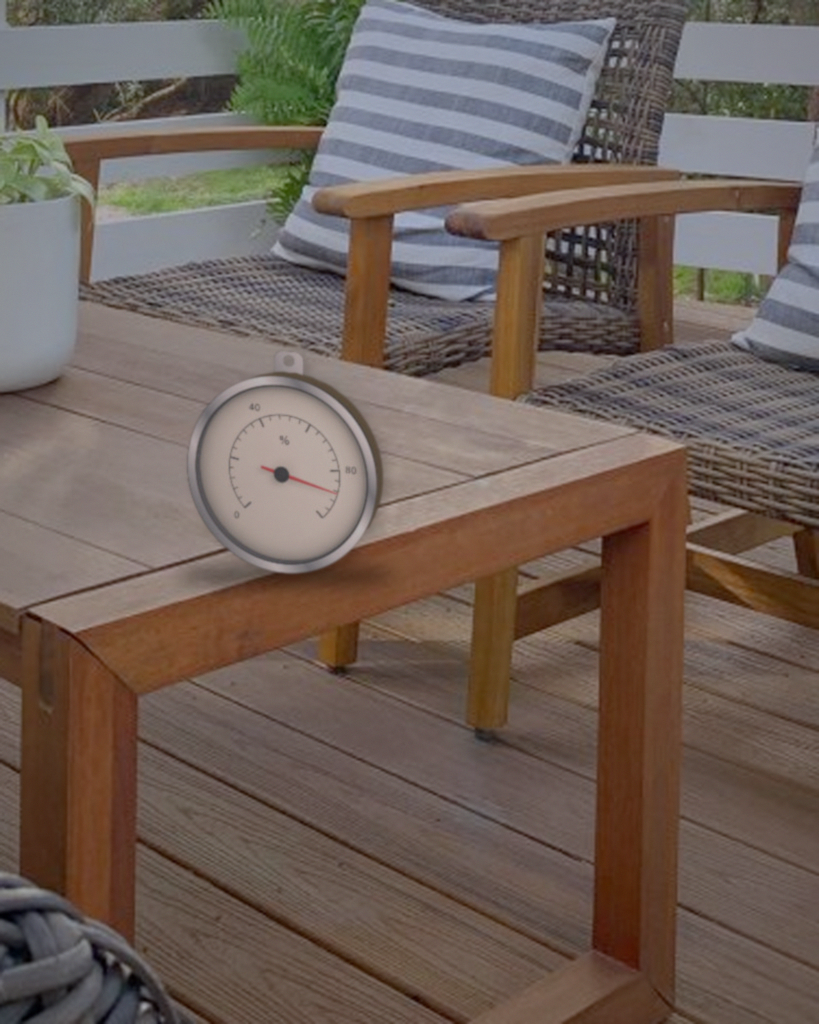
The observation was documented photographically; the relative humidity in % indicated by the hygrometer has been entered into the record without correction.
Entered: 88 %
